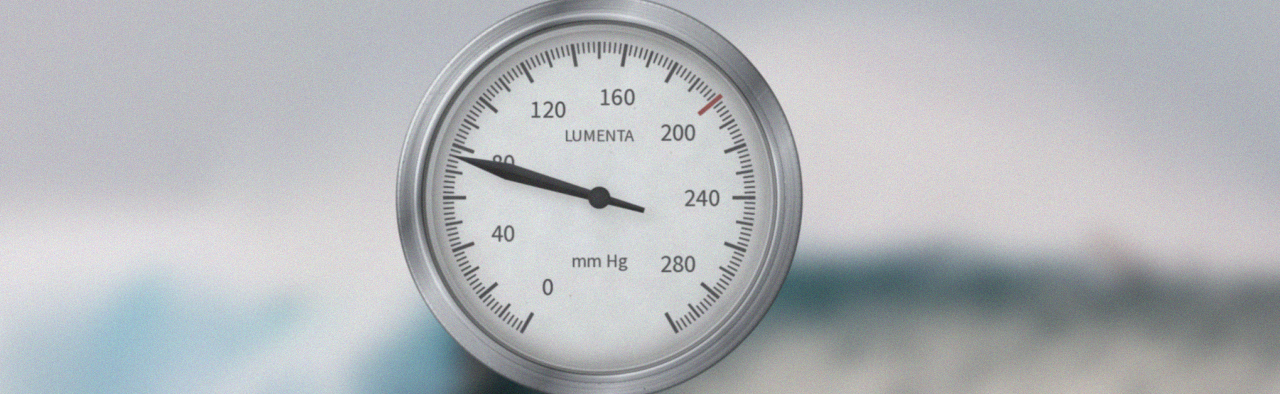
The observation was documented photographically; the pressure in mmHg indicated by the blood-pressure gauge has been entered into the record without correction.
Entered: 76 mmHg
